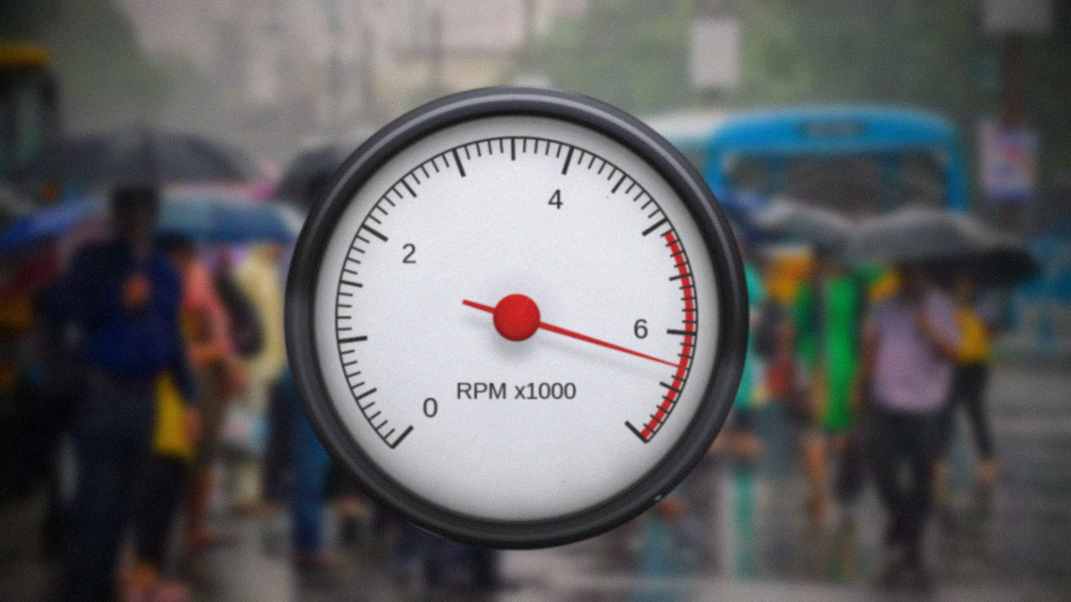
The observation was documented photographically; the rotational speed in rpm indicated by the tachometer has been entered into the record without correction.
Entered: 6300 rpm
